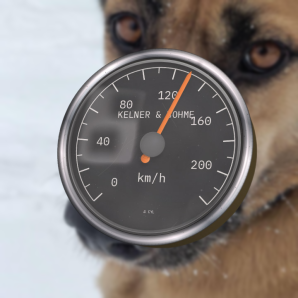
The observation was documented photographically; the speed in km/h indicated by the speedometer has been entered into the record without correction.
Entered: 130 km/h
